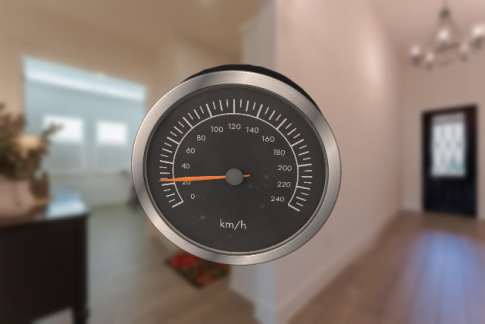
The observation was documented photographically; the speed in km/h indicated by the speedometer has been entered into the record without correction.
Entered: 25 km/h
